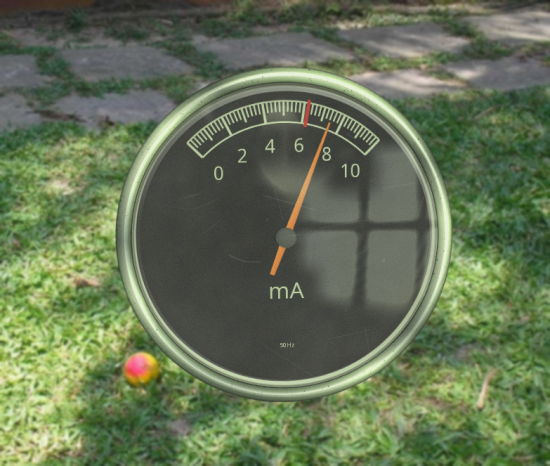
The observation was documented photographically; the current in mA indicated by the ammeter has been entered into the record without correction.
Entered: 7.4 mA
